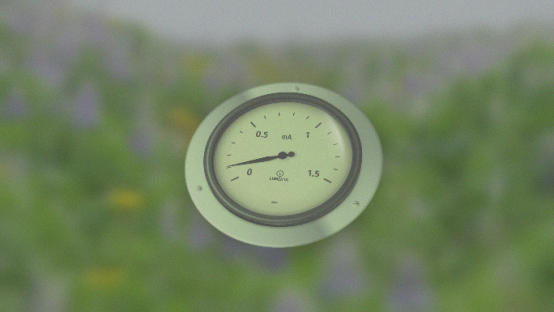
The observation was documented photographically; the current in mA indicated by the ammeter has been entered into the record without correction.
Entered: 0.1 mA
